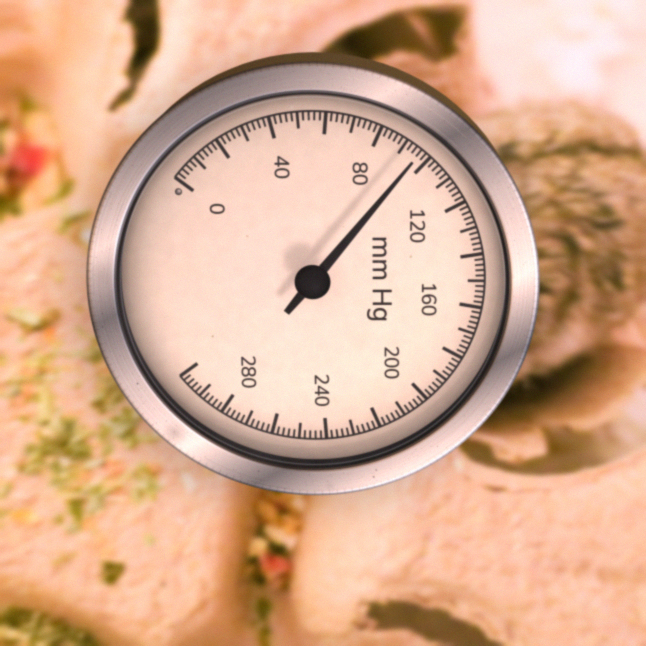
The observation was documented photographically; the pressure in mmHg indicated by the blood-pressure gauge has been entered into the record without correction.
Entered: 96 mmHg
